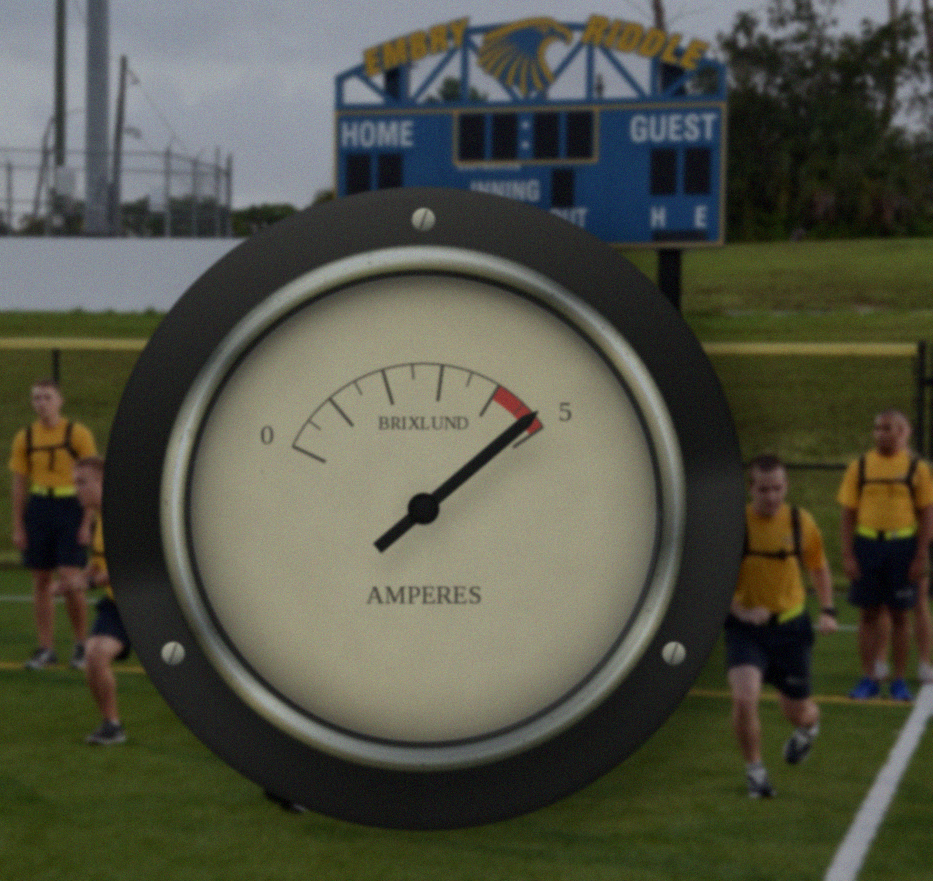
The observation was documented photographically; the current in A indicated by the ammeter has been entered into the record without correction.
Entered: 4.75 A
